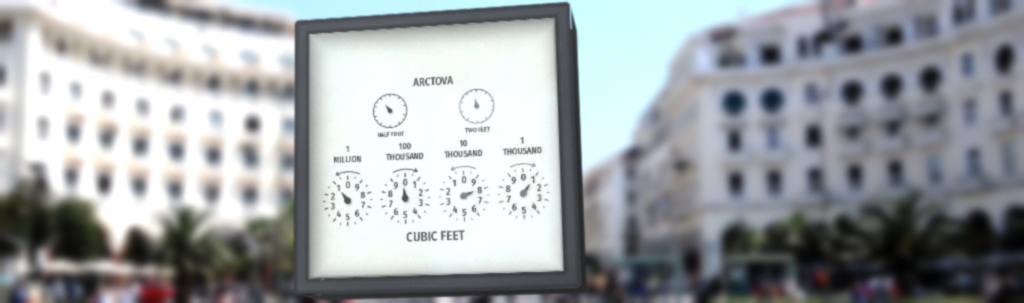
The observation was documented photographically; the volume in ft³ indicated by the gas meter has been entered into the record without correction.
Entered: 98100 ft³
